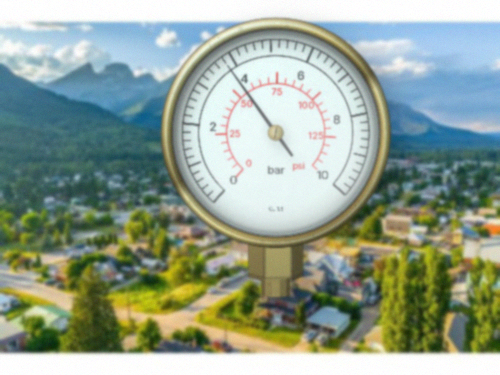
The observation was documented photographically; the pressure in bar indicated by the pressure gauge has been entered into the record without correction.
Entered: 3.8 bar
